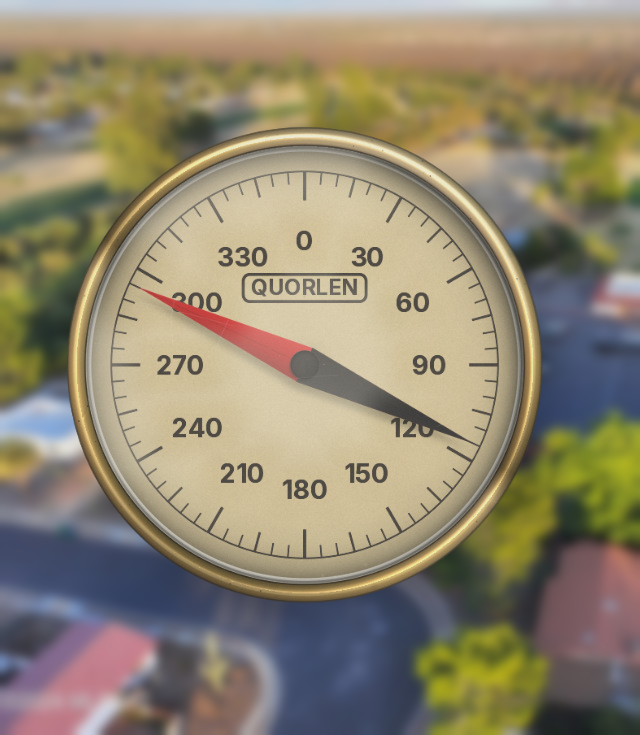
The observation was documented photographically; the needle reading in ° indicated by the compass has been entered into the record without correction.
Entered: 295 °
